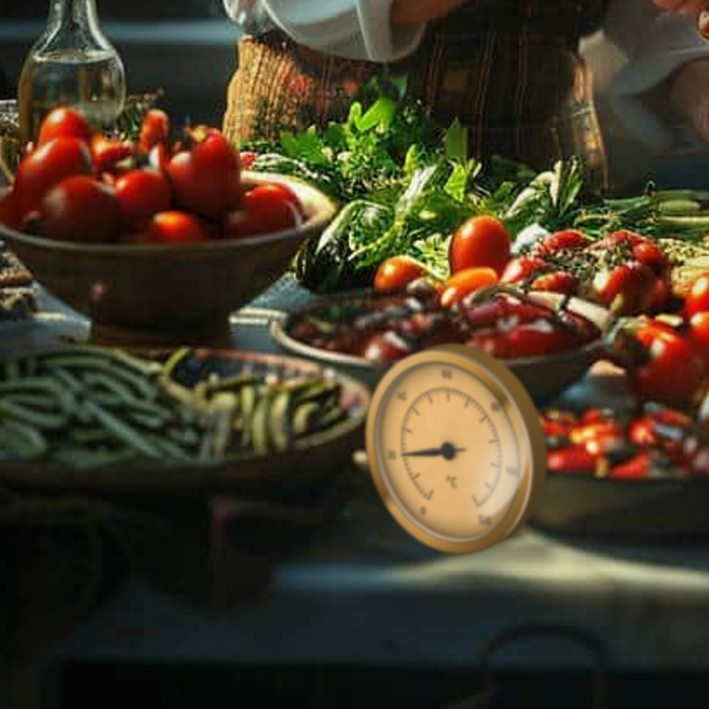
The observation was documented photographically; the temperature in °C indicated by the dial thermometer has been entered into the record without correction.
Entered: 20 °C
